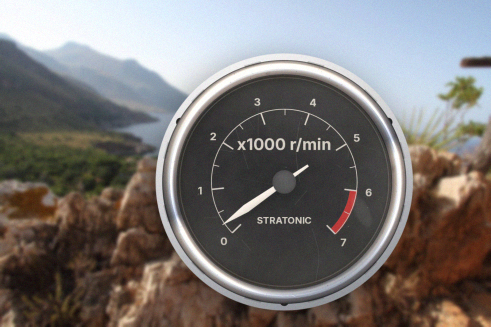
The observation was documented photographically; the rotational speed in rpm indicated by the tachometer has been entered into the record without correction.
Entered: 250 rpm
